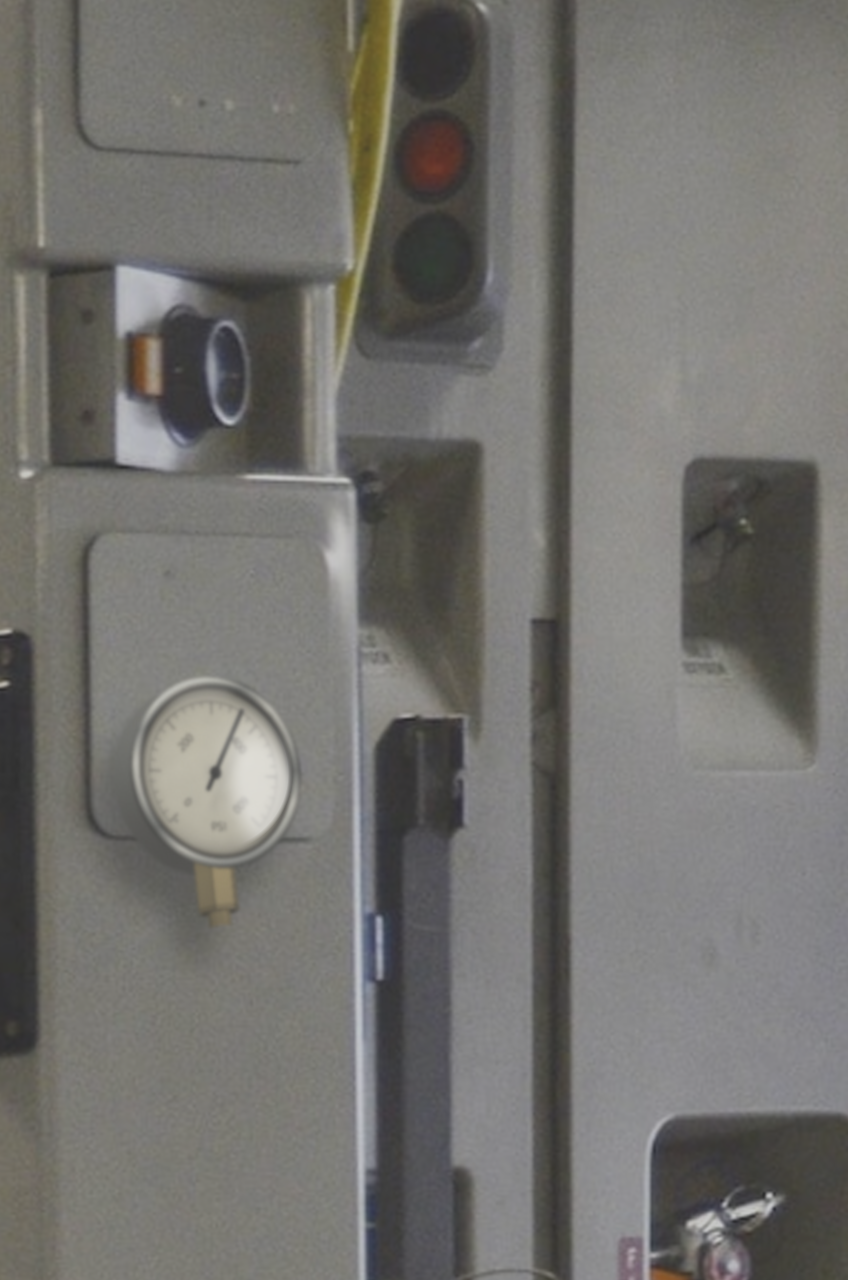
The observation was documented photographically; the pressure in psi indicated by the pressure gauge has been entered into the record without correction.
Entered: 360 psi
